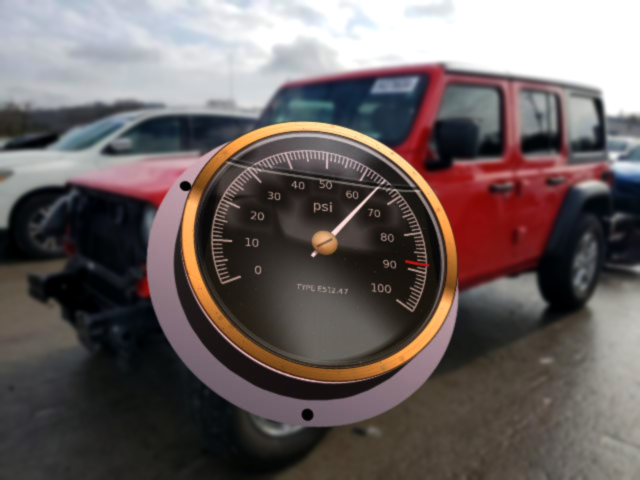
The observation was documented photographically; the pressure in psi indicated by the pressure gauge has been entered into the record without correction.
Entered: 65 psi
